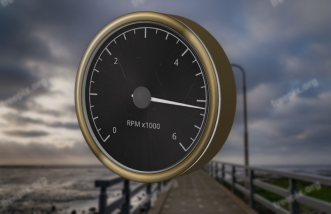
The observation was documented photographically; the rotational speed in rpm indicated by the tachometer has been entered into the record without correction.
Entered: 5125 rpm
